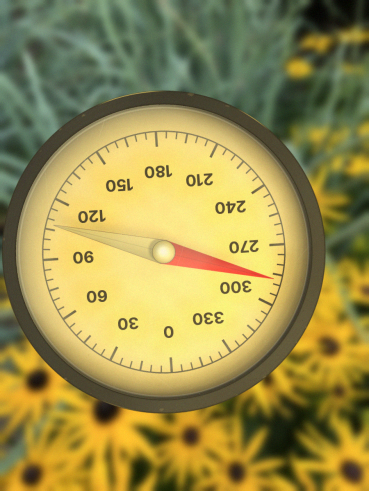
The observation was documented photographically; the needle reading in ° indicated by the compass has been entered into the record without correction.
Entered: 287.5 °
